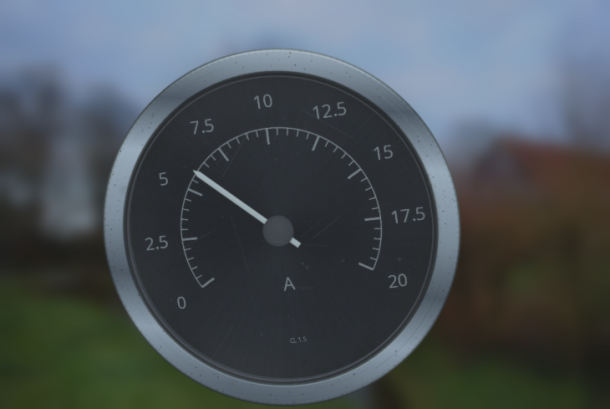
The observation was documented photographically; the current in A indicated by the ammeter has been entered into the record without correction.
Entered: 6 A
